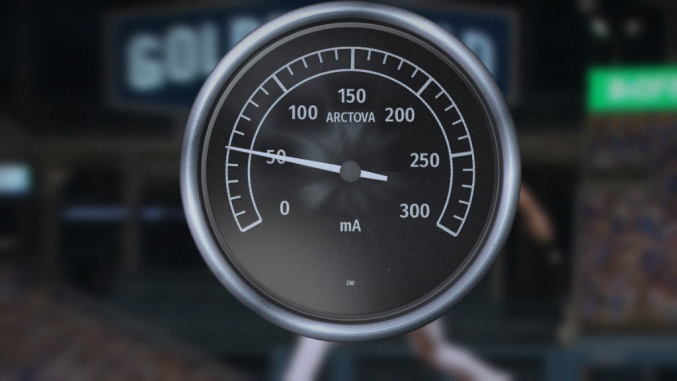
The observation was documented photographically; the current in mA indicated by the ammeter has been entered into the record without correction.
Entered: 50 mA
